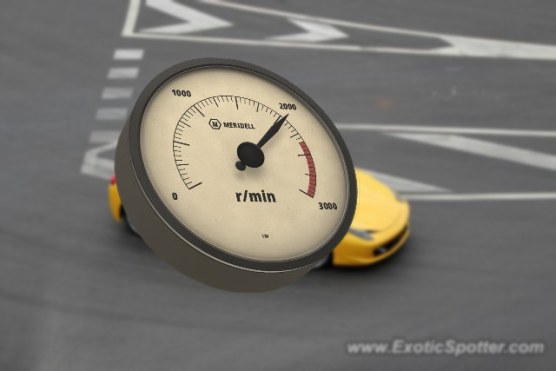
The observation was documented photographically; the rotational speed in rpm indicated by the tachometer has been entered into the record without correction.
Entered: 2050 rpm
